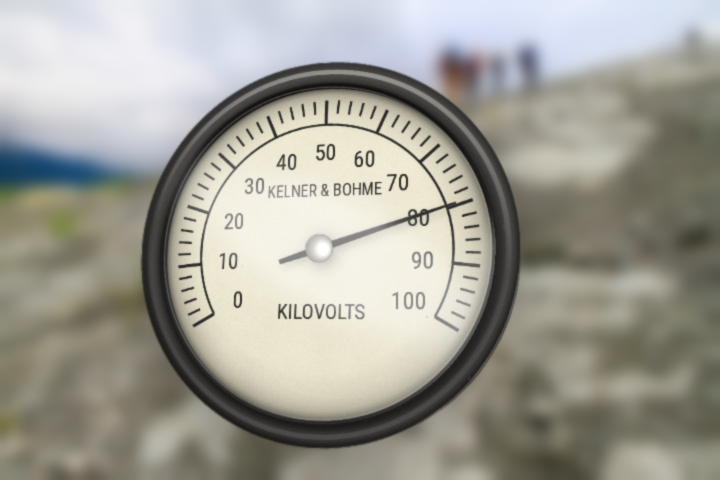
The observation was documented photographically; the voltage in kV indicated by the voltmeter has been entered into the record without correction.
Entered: 80 kV
